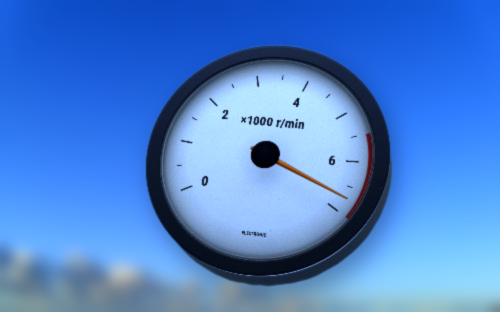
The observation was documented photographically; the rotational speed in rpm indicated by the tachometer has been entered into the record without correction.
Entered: 6750 rpm
